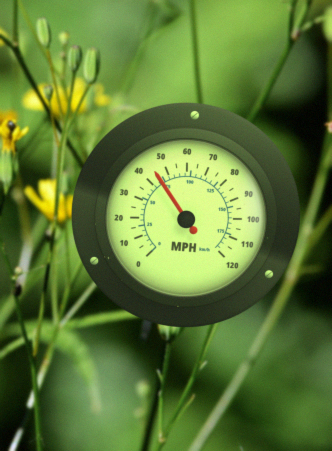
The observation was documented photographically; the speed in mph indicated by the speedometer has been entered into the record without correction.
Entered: 45 mph
